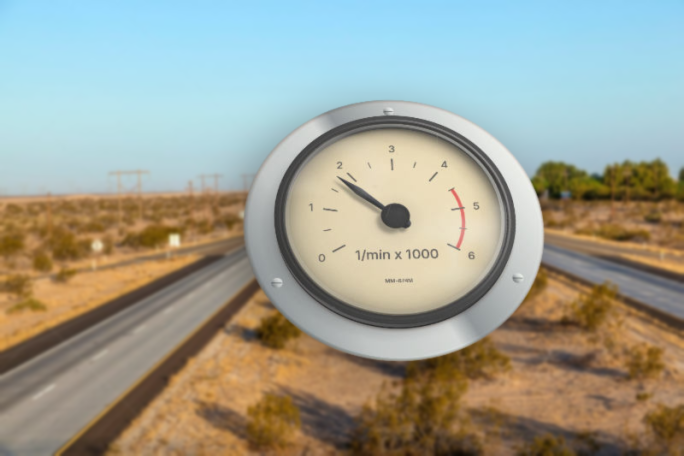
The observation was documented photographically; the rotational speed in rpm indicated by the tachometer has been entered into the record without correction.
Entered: 1750 rpm
